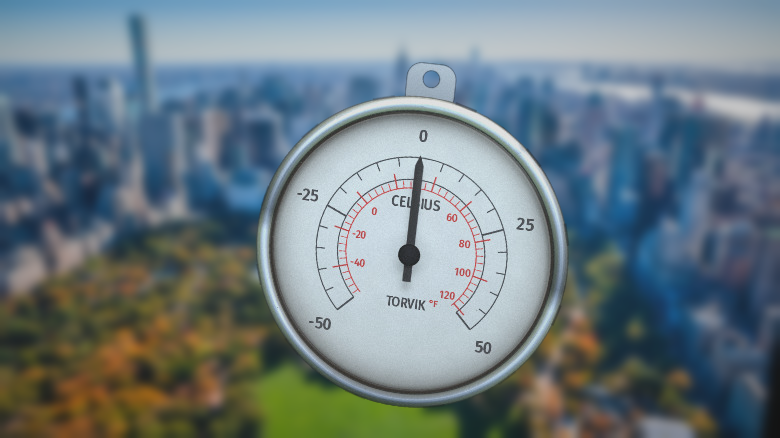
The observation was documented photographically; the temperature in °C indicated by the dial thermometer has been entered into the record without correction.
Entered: 0 °C
